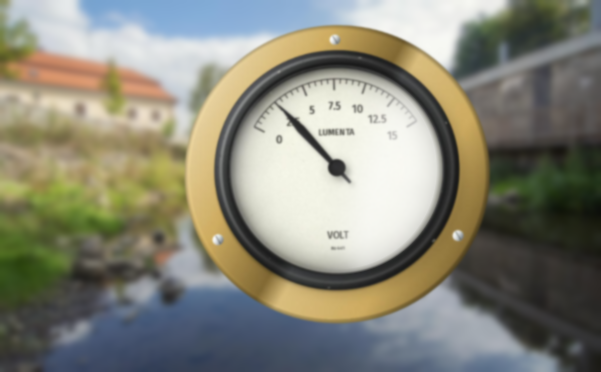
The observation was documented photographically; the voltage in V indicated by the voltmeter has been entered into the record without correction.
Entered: 2.5 V
